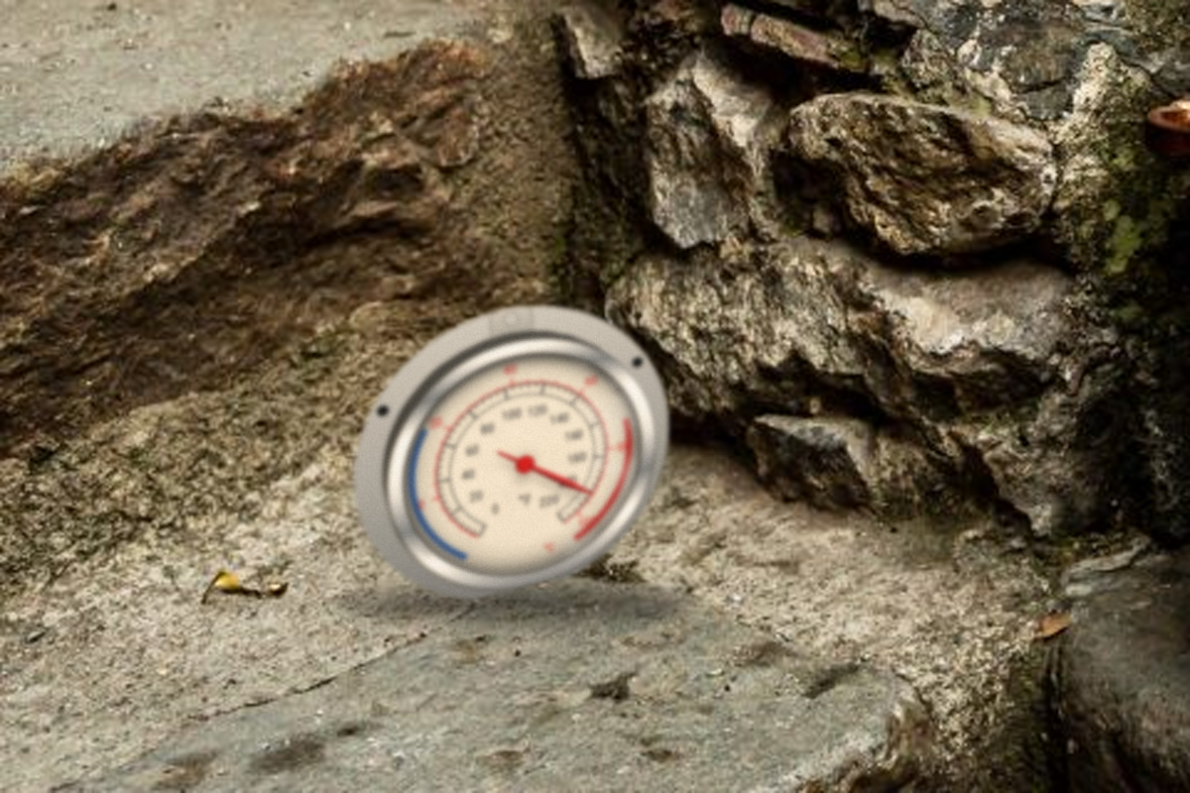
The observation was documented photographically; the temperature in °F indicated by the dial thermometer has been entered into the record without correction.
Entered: 200 °F
